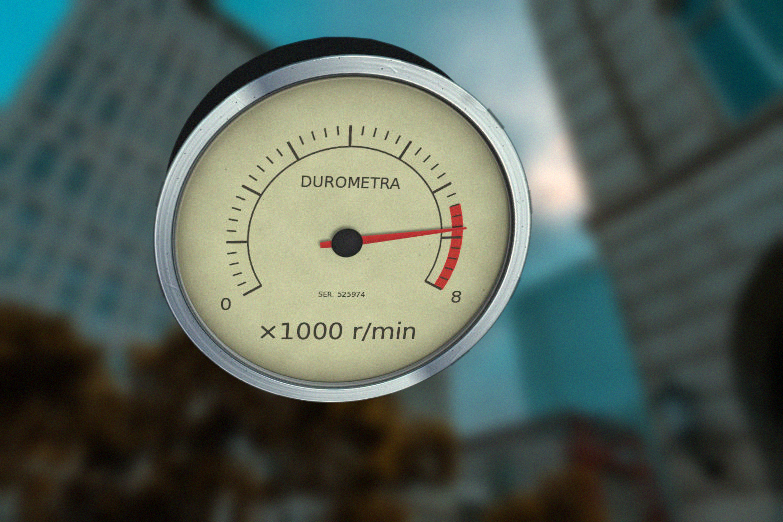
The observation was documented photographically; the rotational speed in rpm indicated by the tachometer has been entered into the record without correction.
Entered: 6800 rpm
